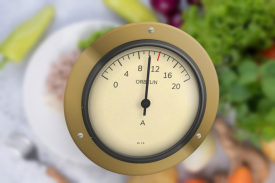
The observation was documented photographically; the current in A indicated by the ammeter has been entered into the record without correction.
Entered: 10 A
